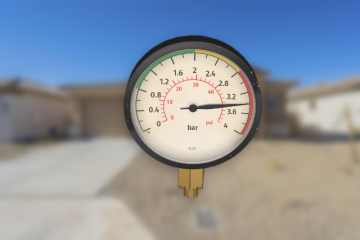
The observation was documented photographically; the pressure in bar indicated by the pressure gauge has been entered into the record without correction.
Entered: 3.4 bar
